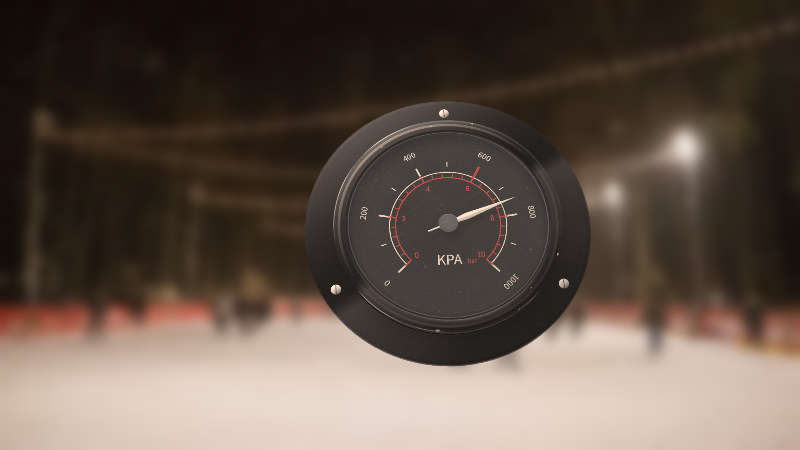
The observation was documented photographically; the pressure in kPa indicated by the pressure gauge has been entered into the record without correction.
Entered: 750 kPa
